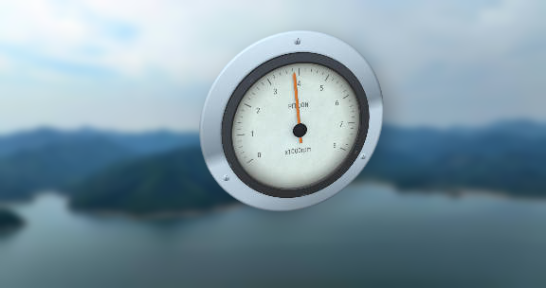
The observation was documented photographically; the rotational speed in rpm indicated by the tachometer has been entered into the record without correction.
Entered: 3800 rpm
